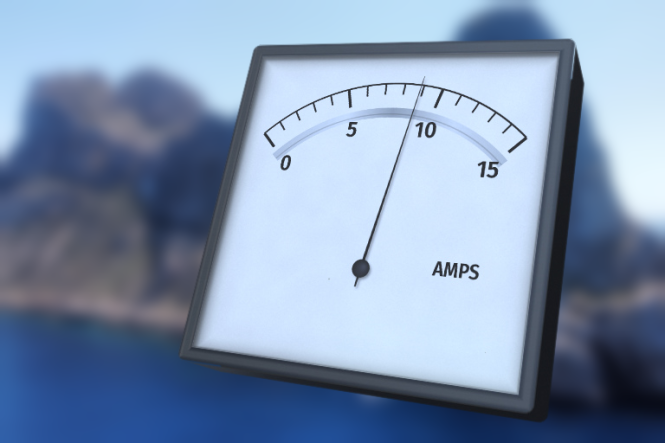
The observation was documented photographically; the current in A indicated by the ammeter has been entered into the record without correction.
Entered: 9 A
